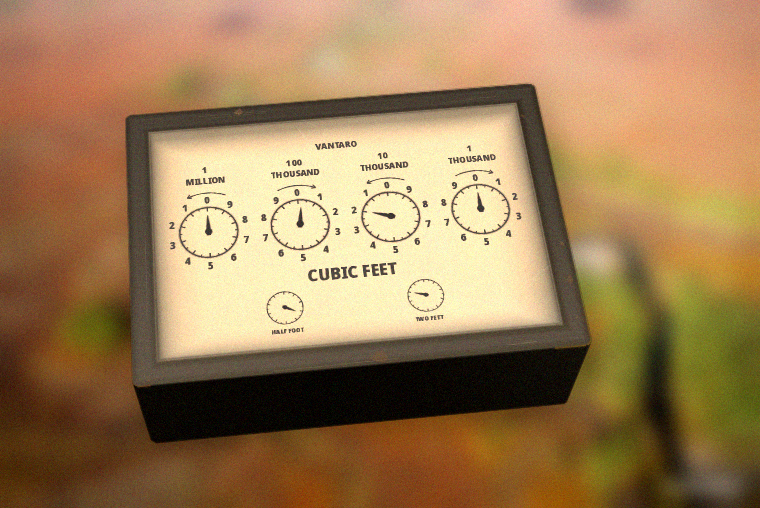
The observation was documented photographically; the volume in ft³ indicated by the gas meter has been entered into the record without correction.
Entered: 2000 ft³
